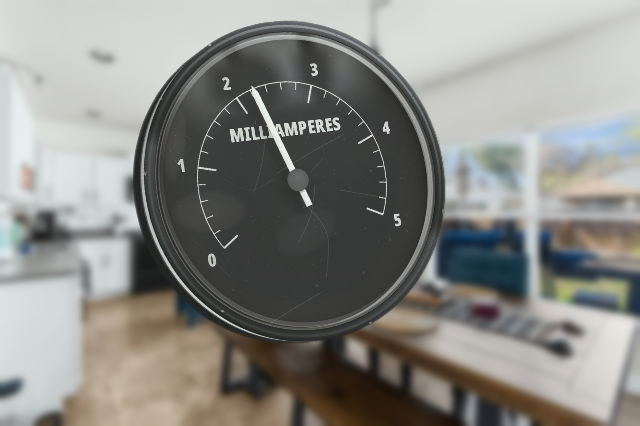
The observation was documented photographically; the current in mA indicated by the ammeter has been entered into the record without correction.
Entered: 2.2 mA
